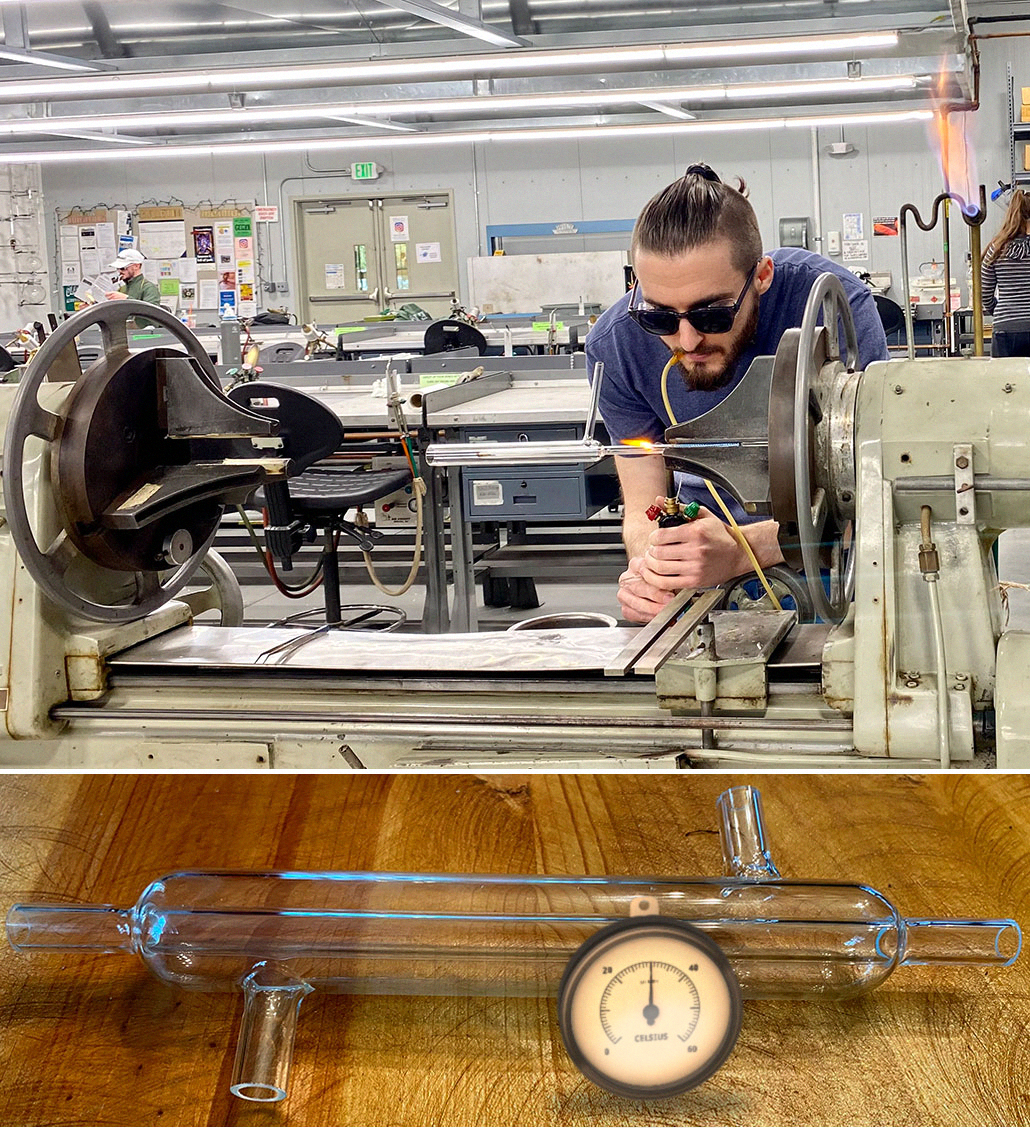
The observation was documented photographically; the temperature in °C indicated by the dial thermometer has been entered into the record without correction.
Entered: 30 °C
